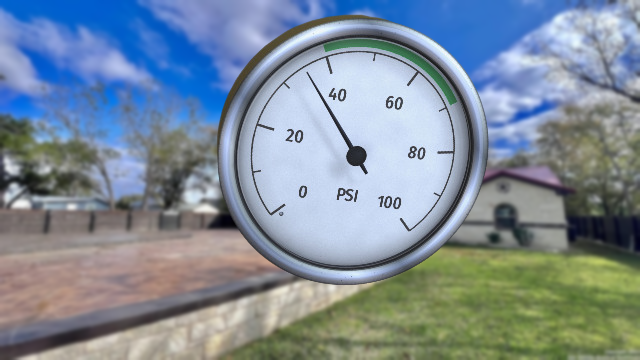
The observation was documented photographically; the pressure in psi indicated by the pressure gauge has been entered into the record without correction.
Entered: 35 psi
